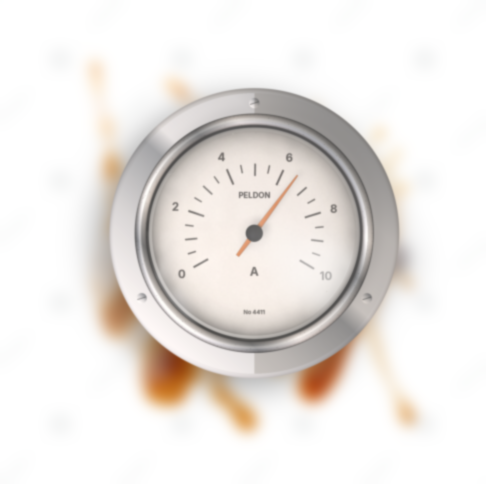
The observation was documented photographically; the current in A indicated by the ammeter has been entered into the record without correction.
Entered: 6.5 A
